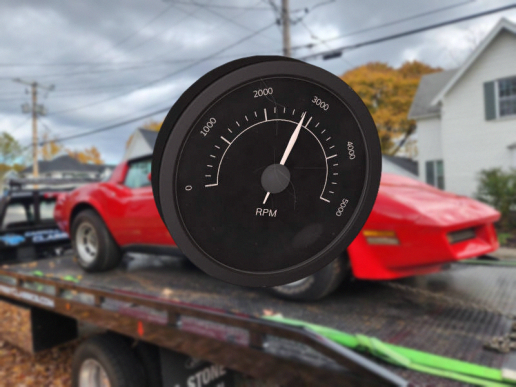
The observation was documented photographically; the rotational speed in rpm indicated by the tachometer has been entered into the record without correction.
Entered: 2800 rpm
